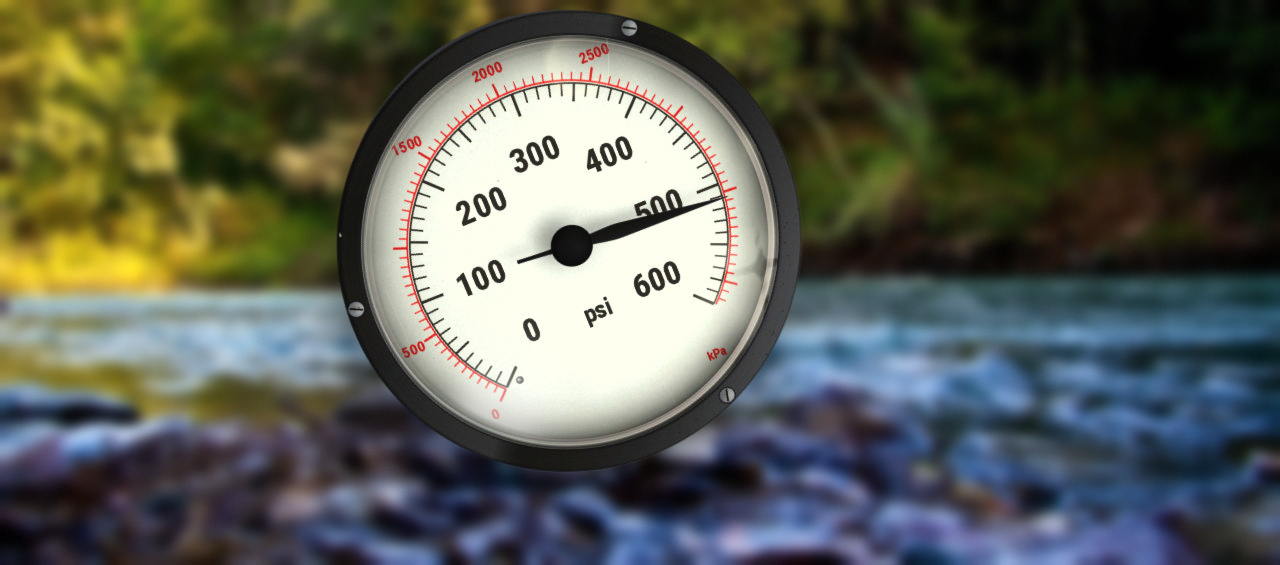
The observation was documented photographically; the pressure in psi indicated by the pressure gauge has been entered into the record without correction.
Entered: 510 psi
